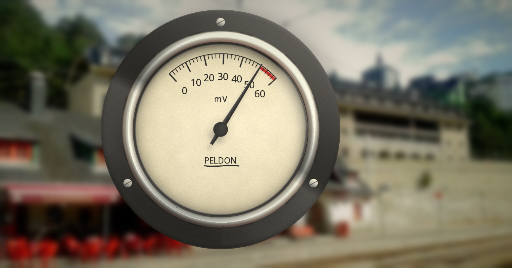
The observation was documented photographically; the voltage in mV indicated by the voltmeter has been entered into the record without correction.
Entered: 50 mV
